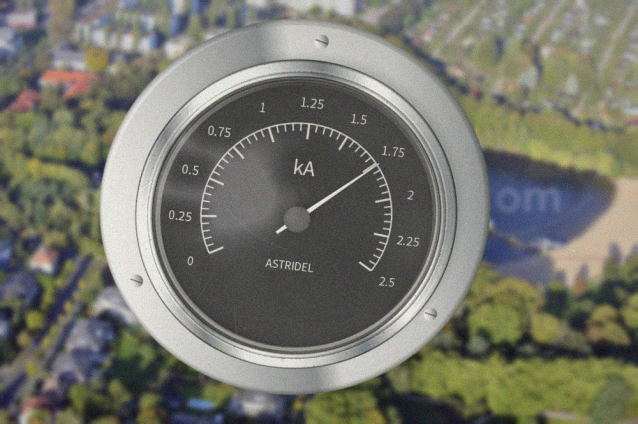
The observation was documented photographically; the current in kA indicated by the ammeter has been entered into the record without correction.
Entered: 1.75 kA
